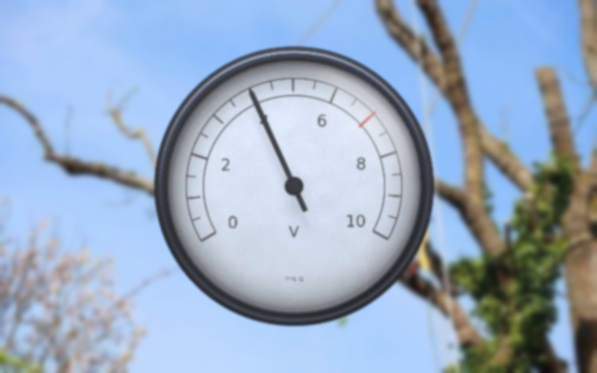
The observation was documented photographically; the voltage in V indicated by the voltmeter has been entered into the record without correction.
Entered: 4 V
